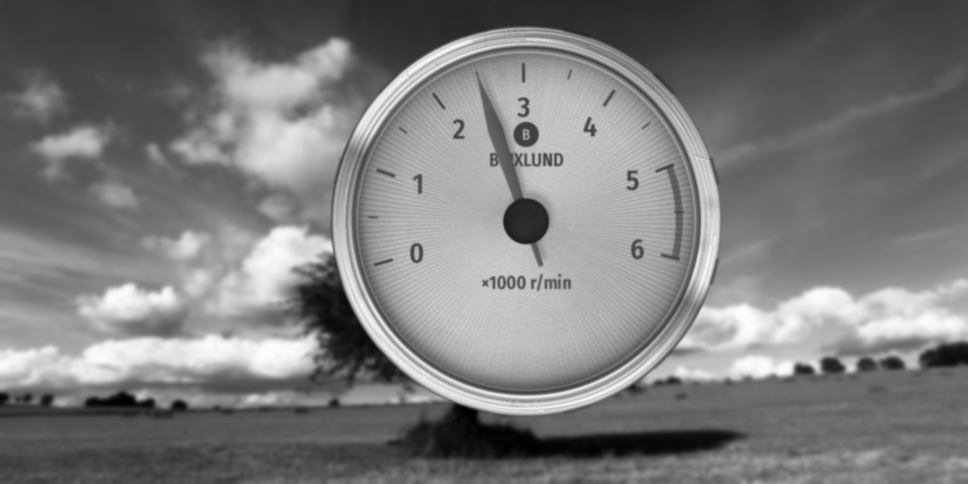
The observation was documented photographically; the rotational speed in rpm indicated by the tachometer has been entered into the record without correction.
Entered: 2500 rpm
